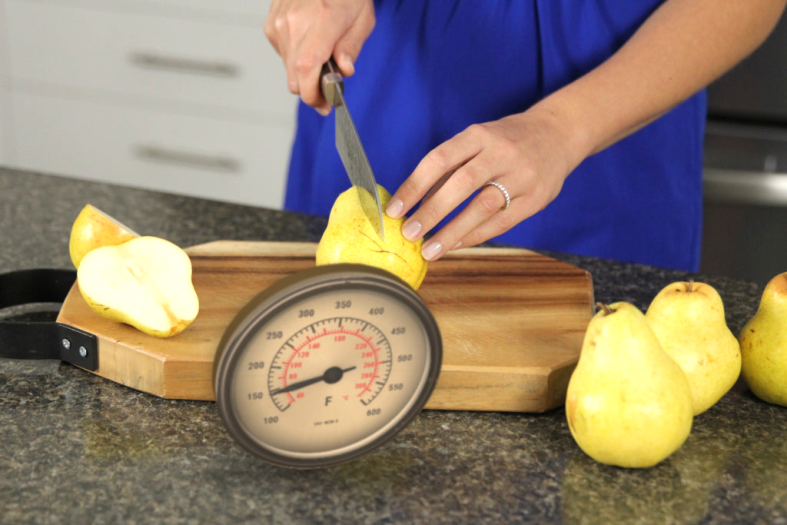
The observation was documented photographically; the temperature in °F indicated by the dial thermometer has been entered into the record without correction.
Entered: 150 °F
